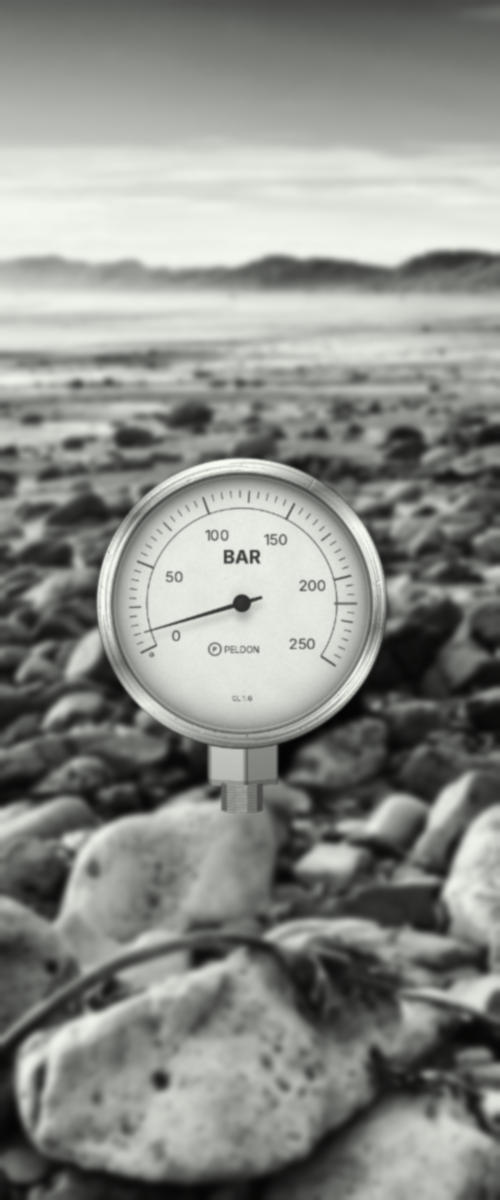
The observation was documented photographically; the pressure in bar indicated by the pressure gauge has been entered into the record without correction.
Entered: 10 bar
